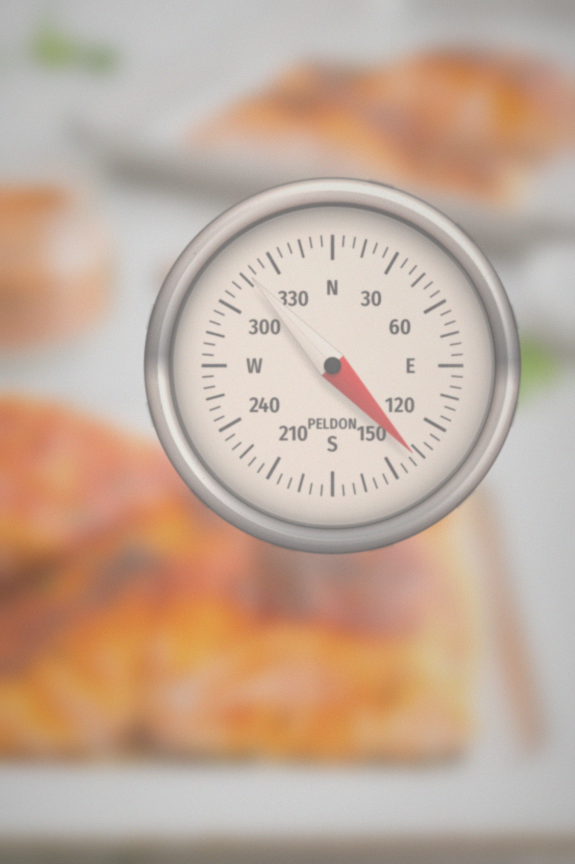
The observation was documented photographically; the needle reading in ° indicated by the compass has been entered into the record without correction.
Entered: 137.5 °
